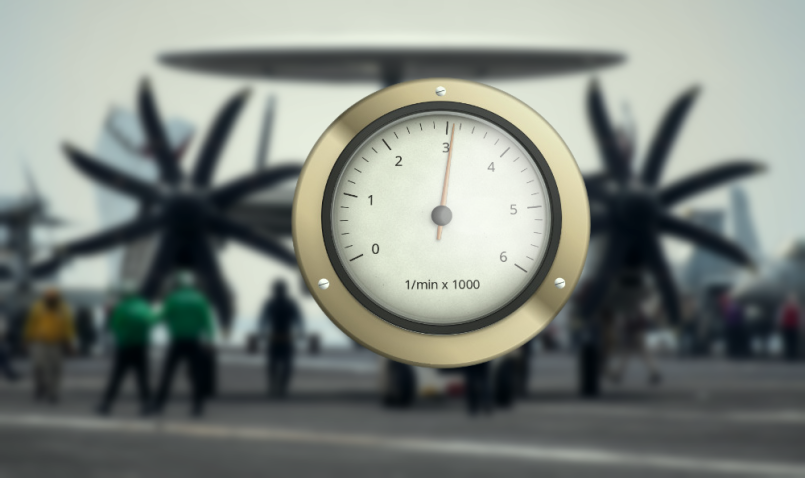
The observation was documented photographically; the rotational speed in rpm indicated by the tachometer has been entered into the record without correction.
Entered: 3100 rpm
